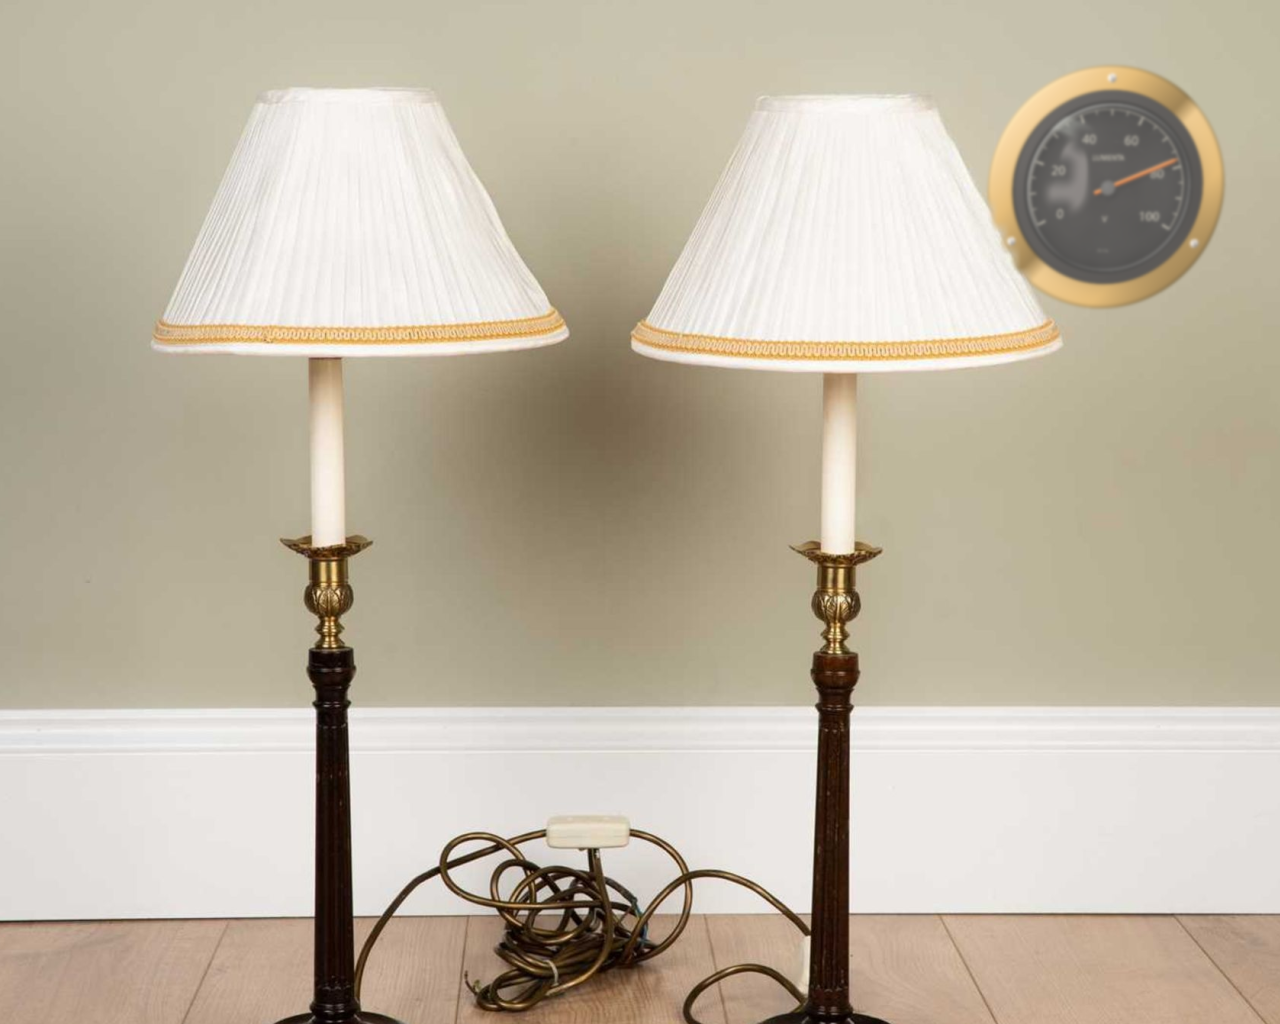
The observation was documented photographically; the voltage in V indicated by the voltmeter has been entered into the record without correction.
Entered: 77.5 V
